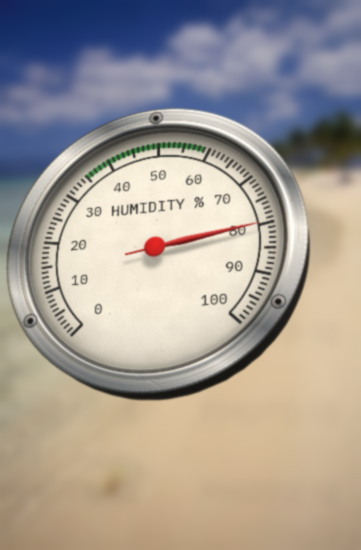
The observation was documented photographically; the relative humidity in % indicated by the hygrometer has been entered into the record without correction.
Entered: 80 %
